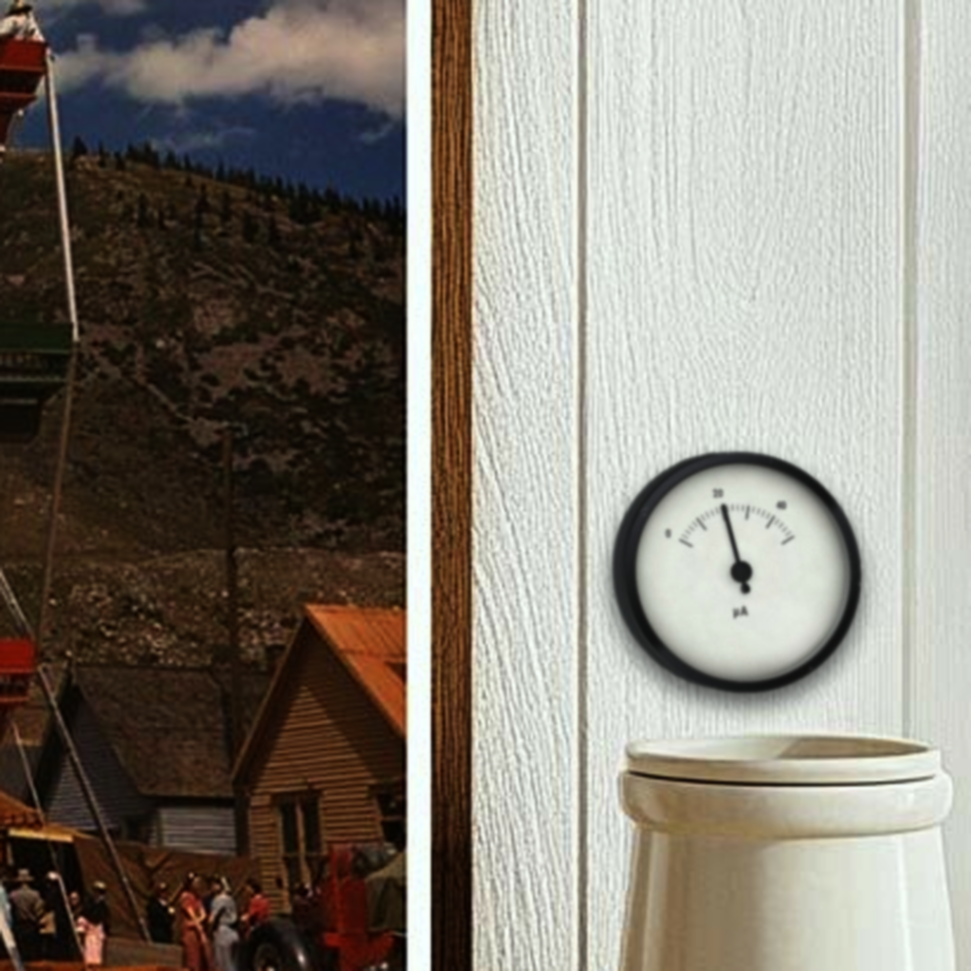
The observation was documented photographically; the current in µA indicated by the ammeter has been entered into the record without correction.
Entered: 20 µA
